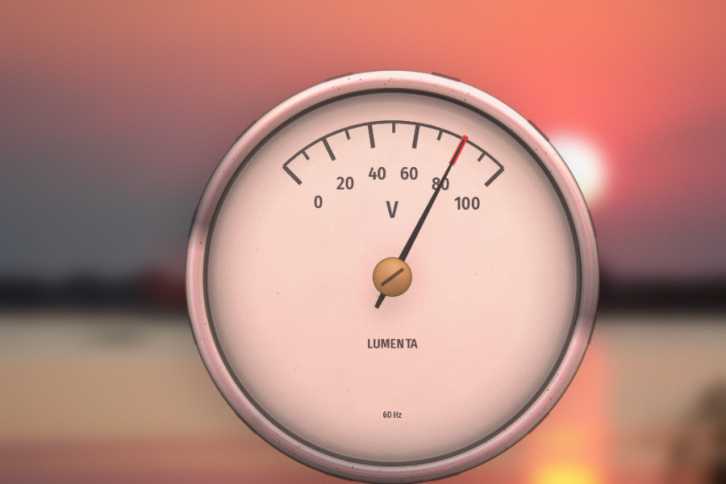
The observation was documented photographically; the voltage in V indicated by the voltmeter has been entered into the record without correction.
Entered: 80 V
